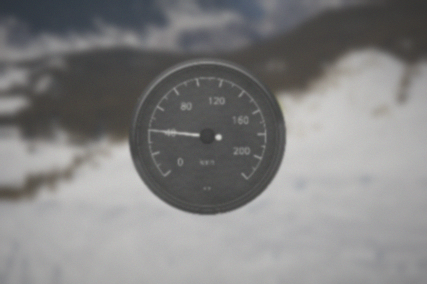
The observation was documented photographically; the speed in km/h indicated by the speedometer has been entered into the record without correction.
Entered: 40 km/h
